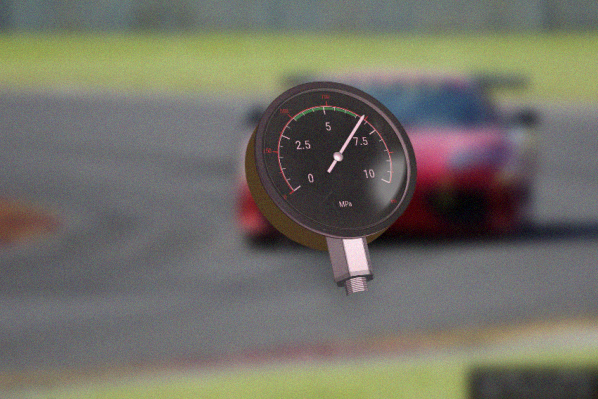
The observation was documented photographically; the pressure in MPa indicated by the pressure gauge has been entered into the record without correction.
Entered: 6.75 MPa
